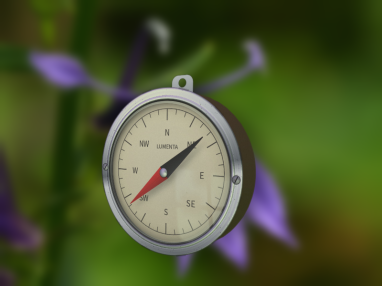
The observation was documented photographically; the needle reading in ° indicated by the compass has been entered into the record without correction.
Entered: 230 °
